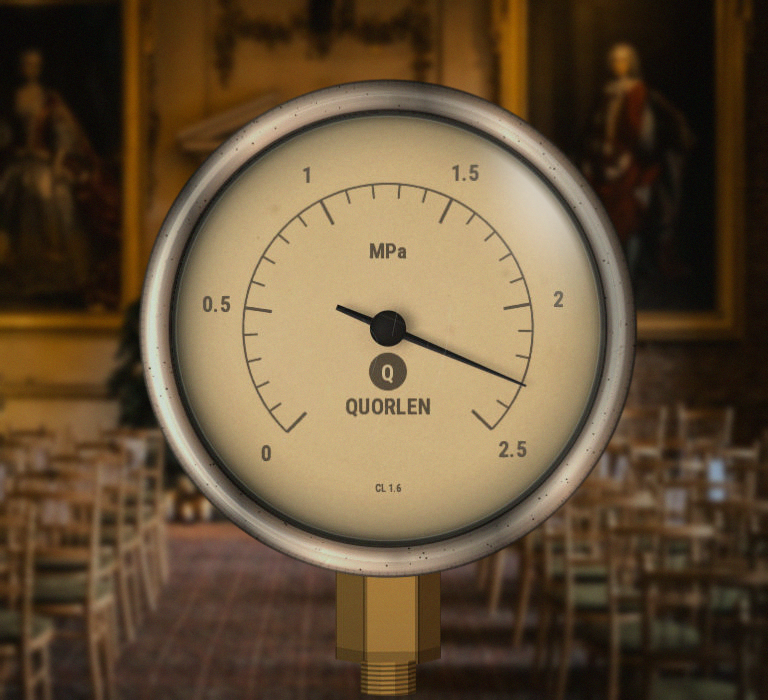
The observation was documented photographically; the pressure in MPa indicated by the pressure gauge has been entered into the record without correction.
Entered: 2.3 MPa
